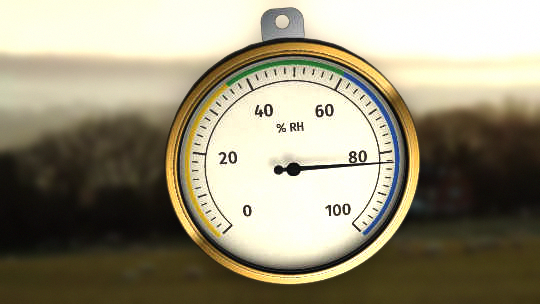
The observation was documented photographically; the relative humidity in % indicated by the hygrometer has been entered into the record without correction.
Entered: 82 %
